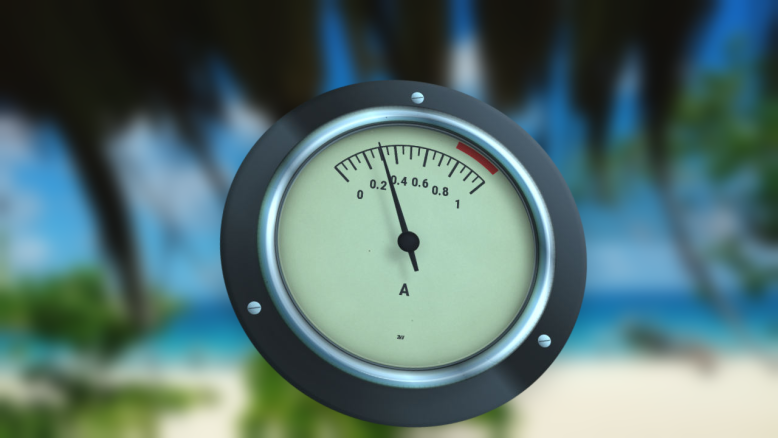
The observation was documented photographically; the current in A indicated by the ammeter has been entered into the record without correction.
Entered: 0.3 A
